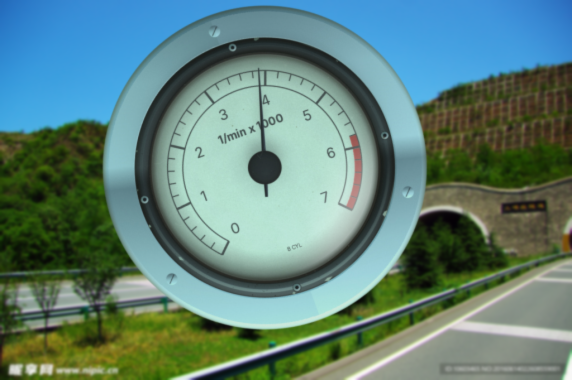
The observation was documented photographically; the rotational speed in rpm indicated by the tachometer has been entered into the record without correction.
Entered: 3900 rpm
